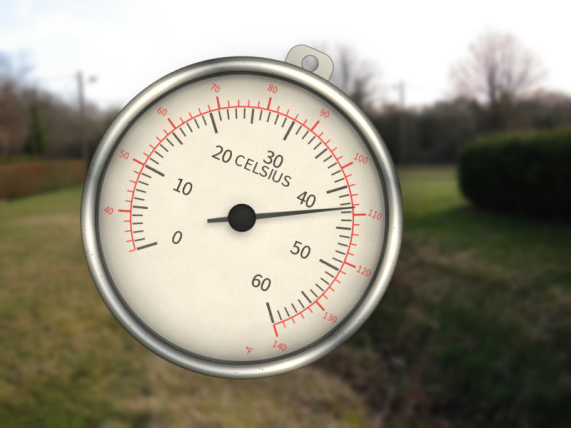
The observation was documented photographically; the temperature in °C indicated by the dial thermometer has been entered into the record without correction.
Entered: 42.5 °C
